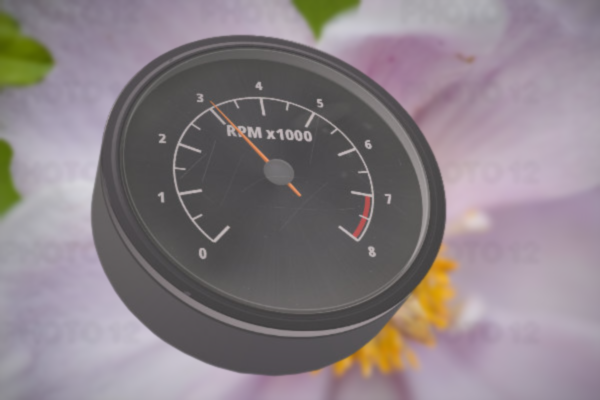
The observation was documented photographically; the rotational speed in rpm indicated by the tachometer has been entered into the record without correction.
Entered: 3000 rpm
